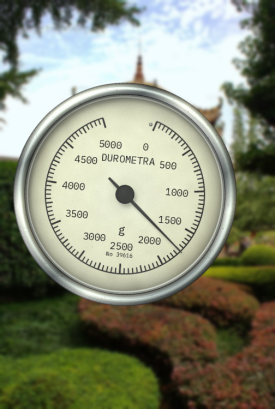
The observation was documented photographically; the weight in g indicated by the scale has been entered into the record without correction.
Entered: 1750 g
